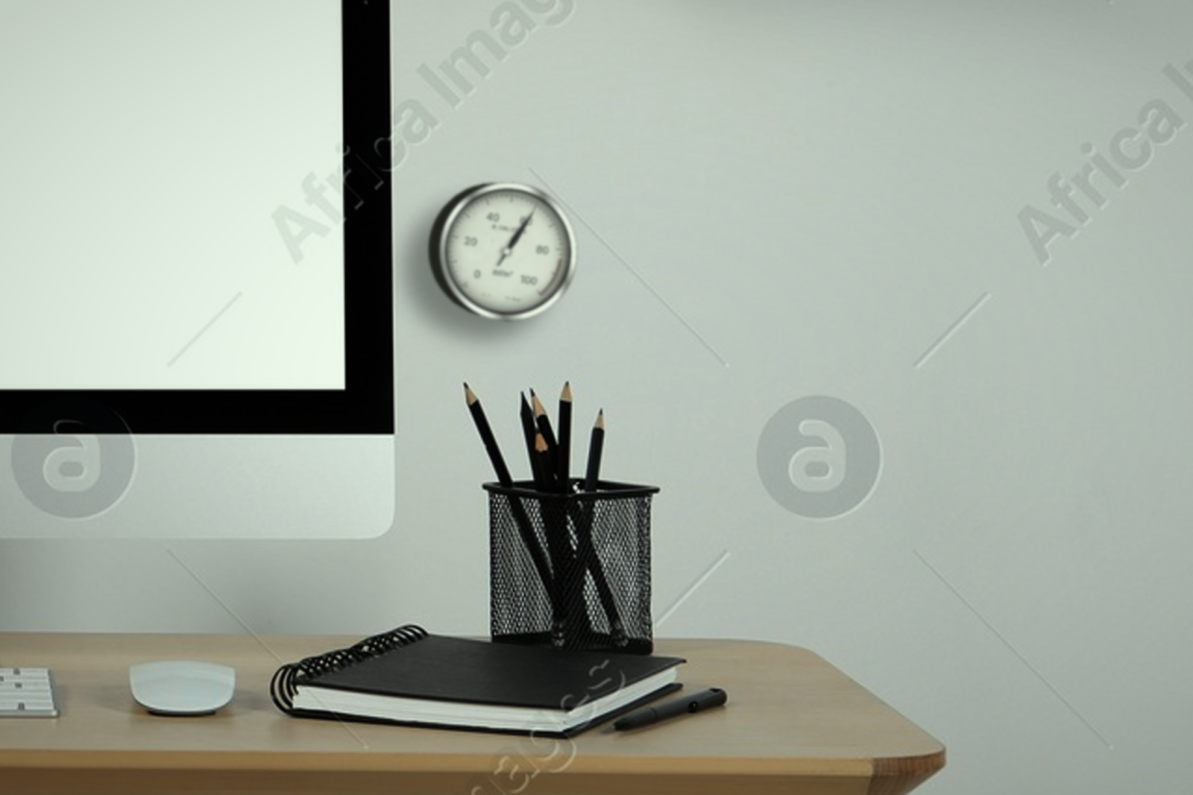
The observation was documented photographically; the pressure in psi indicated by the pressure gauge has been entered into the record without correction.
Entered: 60 psi
